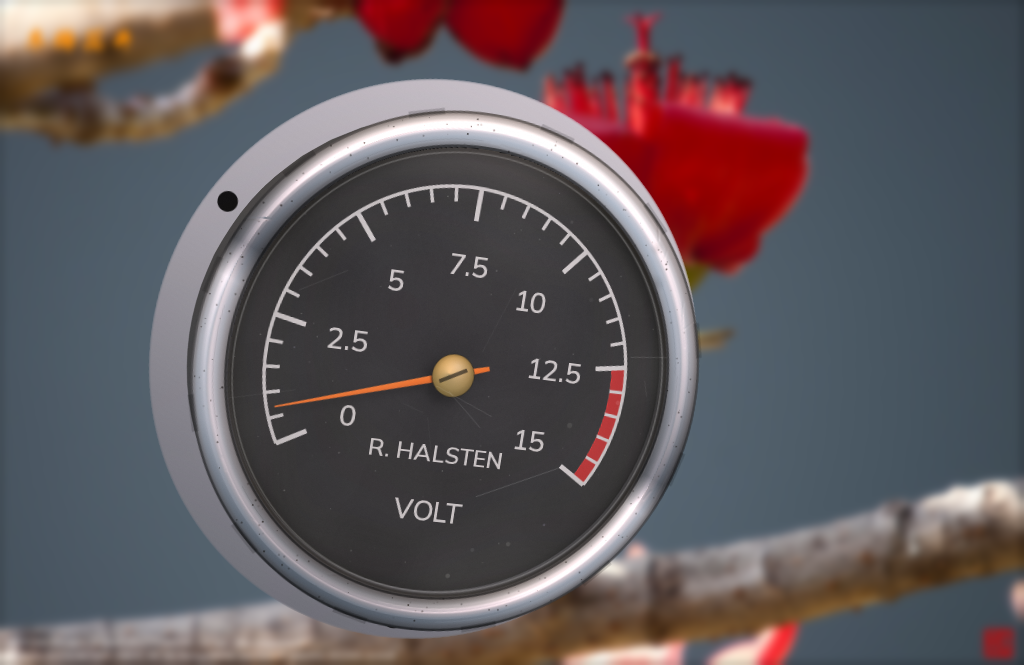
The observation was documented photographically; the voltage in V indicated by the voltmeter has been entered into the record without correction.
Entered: 0.75 V
